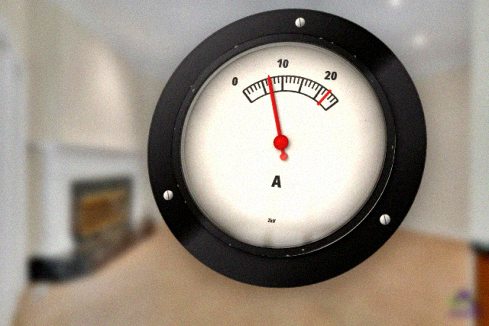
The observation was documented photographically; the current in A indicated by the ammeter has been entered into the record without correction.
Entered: 7 A
